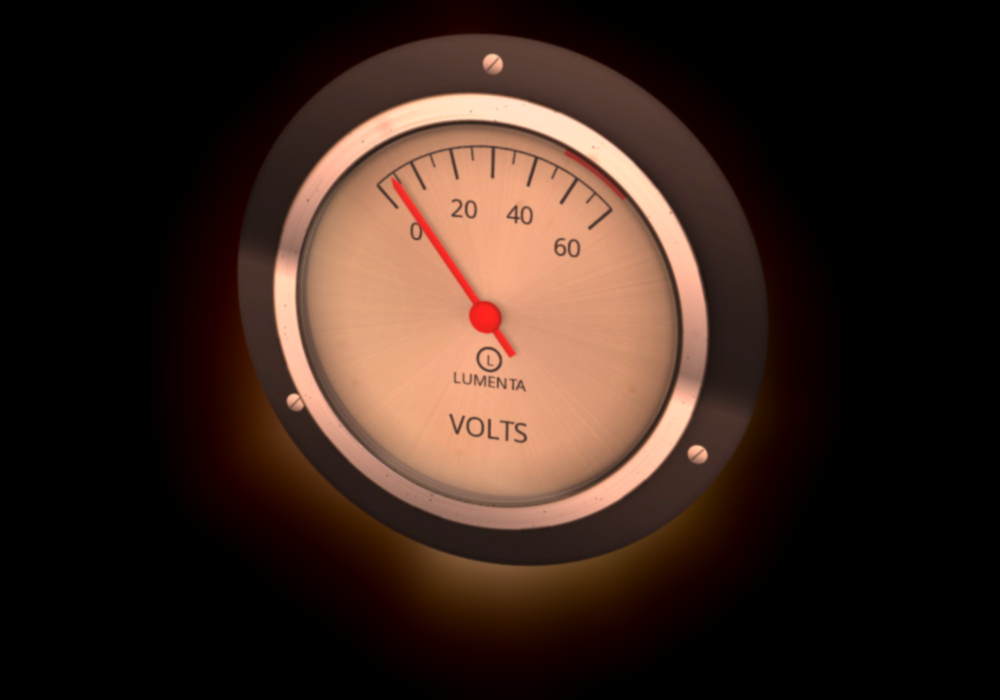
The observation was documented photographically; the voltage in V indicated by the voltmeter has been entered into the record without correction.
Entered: 5 V
